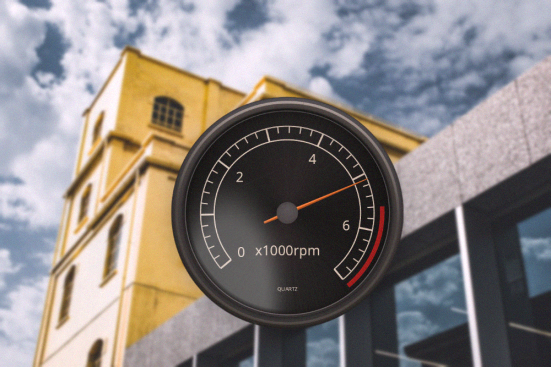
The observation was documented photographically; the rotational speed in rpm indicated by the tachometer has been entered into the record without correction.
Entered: 5100 rpm
